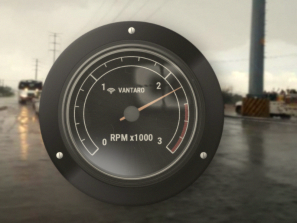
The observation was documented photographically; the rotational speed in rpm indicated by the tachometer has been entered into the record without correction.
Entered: 2200 rpm
